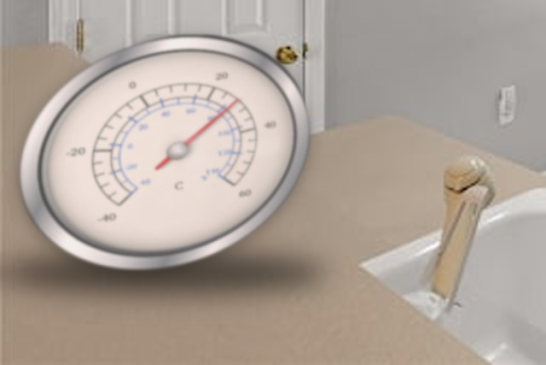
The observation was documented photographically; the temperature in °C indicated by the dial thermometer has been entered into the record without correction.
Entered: 28 °C
